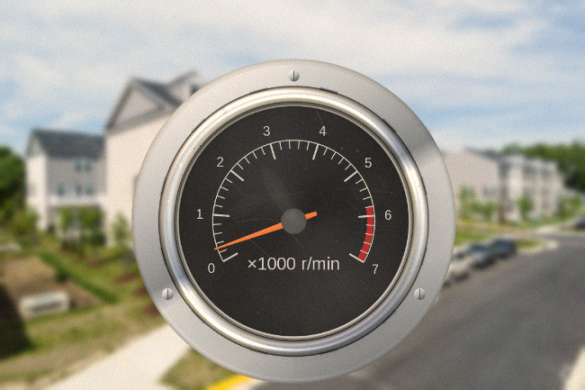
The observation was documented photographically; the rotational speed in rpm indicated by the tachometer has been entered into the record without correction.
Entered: 300 rpm
